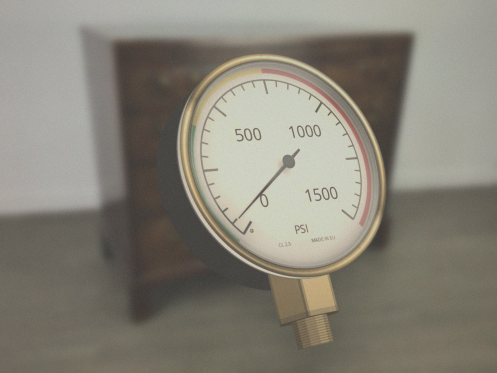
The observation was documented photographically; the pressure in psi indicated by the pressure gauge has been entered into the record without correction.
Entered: 50 psi
